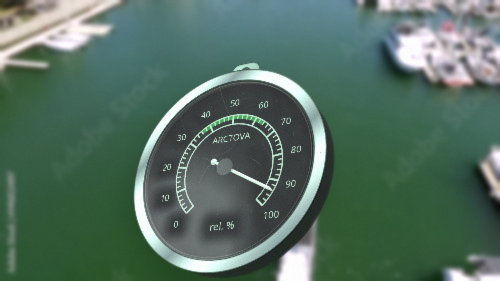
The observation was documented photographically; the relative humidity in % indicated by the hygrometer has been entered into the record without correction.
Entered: 94 %
